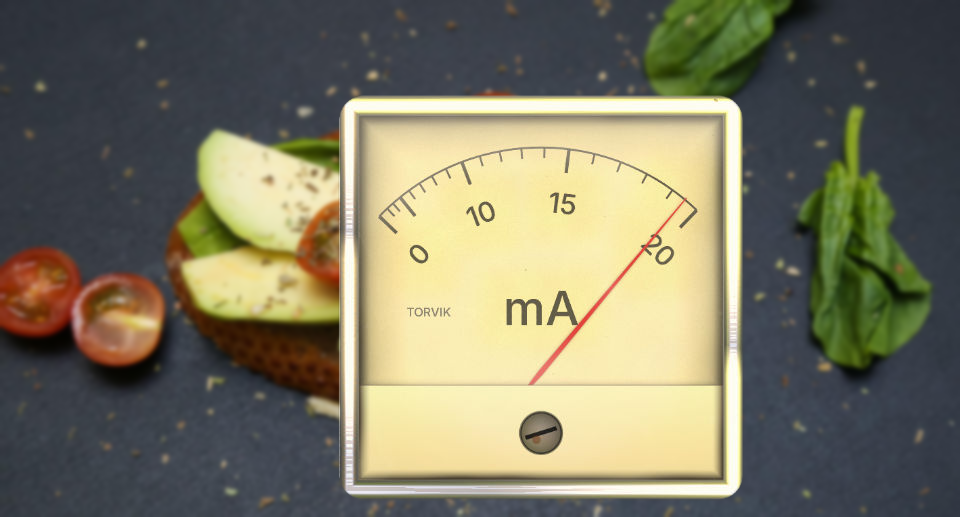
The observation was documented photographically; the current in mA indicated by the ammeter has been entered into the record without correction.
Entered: 19.5 mA
